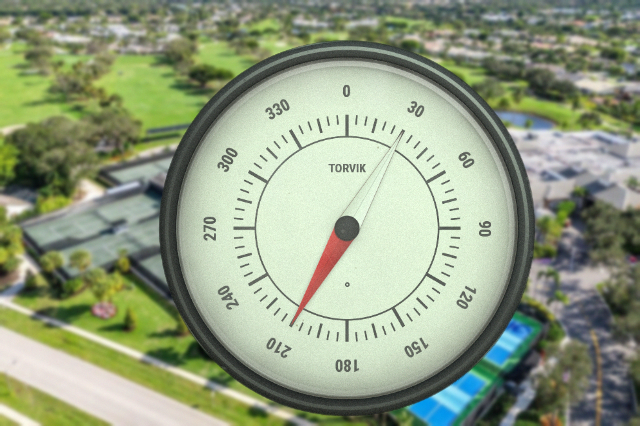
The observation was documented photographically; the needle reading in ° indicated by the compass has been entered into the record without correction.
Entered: 210 °
